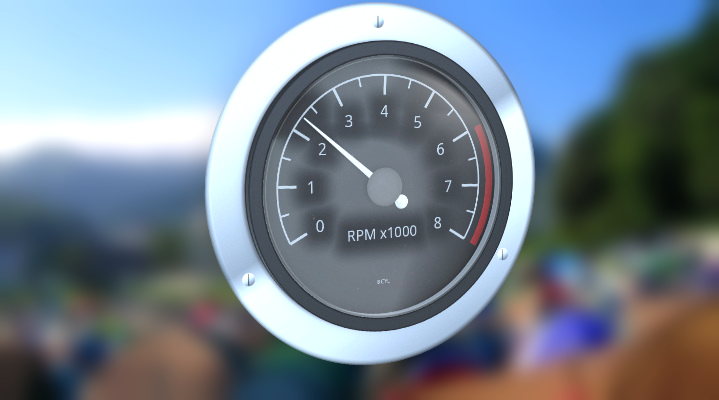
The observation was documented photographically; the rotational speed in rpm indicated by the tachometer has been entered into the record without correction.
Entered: 2250 rpm
